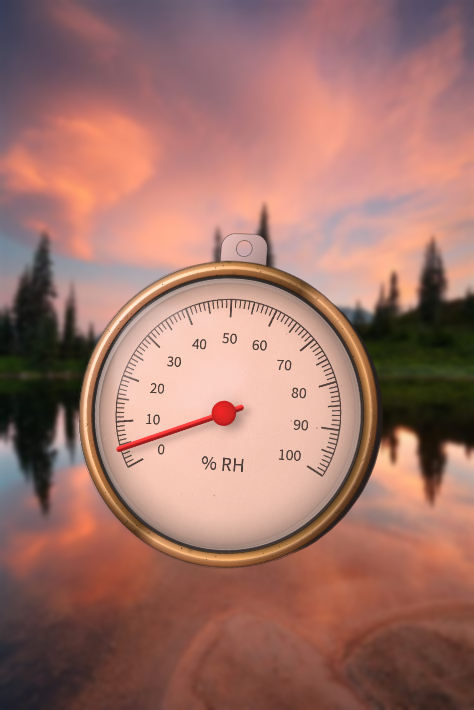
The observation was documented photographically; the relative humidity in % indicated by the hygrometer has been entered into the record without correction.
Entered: 4 %
